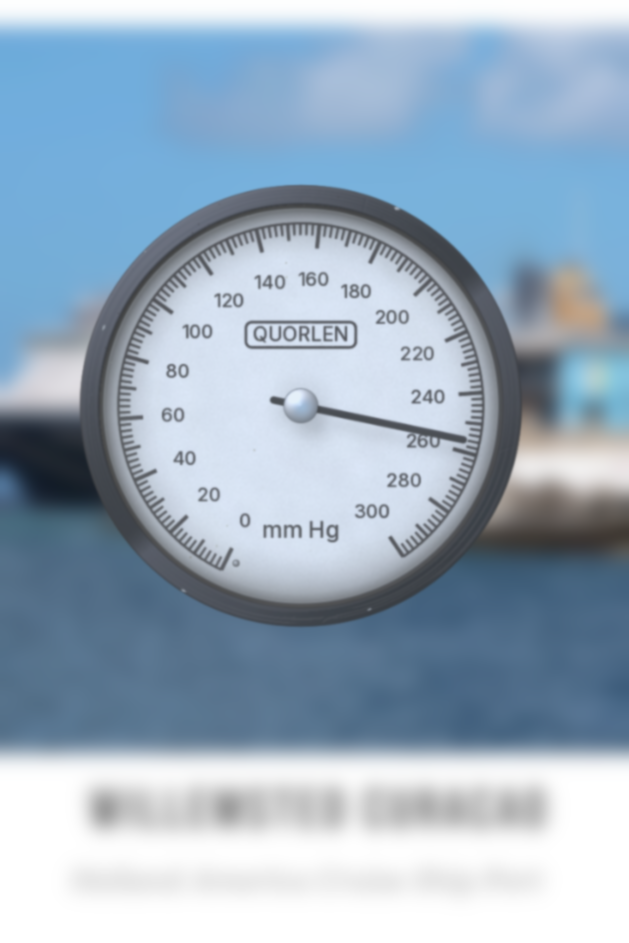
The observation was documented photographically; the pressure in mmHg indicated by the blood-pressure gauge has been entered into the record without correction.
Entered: 256 mmHg
